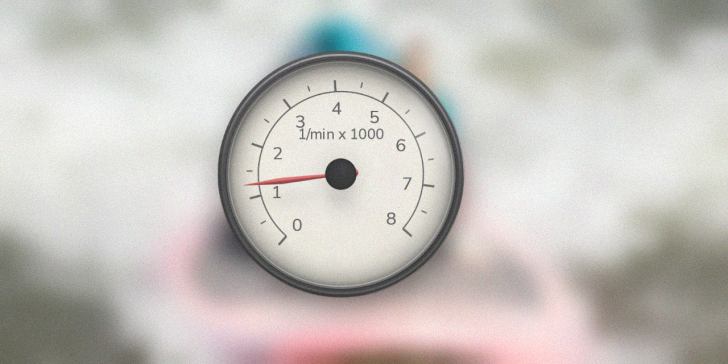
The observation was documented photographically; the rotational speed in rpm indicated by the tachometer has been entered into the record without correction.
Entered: 1250 rpm
